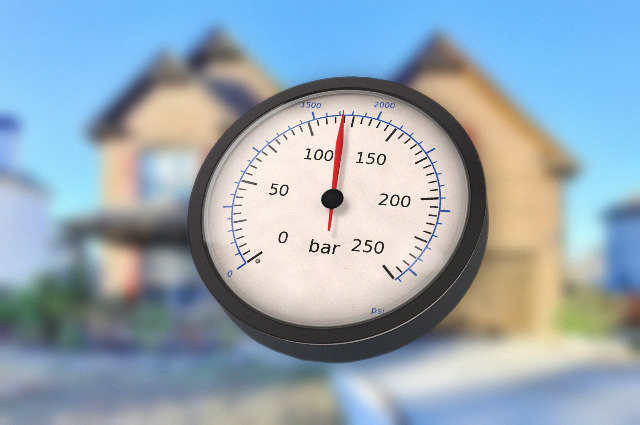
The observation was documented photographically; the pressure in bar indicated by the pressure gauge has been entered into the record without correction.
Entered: 120 bar
